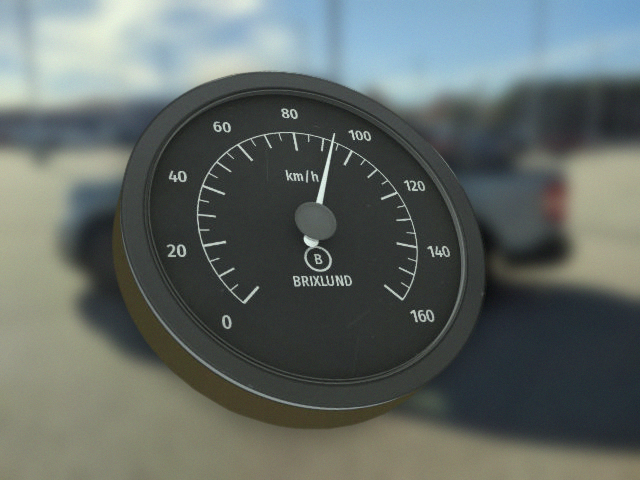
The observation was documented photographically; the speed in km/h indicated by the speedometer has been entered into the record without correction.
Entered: 92.5 km/h
